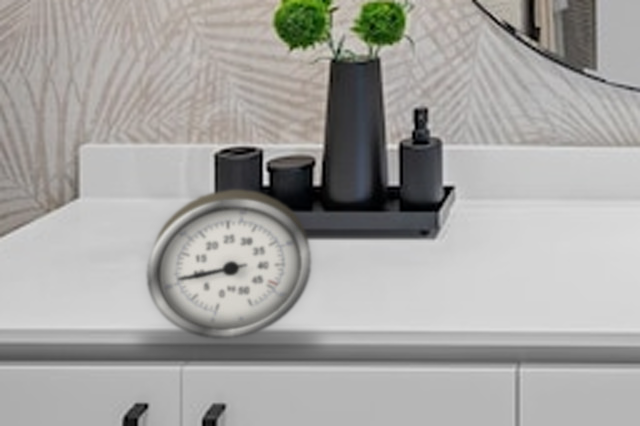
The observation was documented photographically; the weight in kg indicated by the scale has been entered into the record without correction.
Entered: 10 kg
